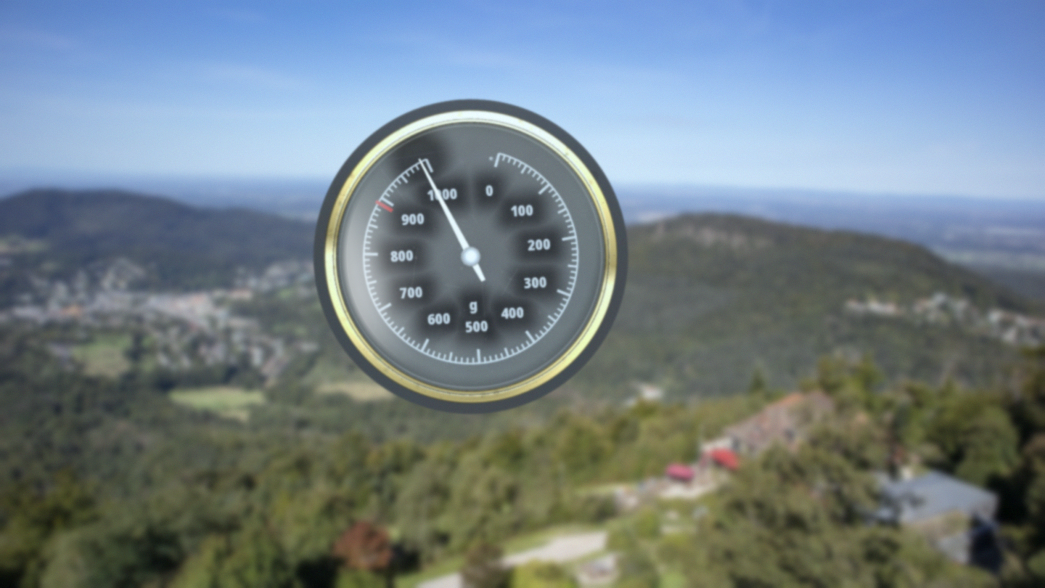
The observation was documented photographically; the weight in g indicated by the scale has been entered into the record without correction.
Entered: 990 g
